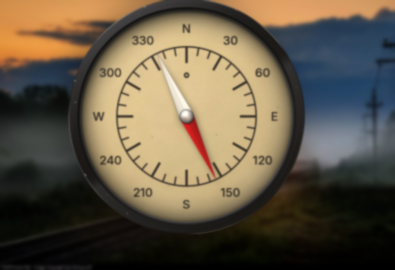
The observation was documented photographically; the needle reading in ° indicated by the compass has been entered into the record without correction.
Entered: 155 °
